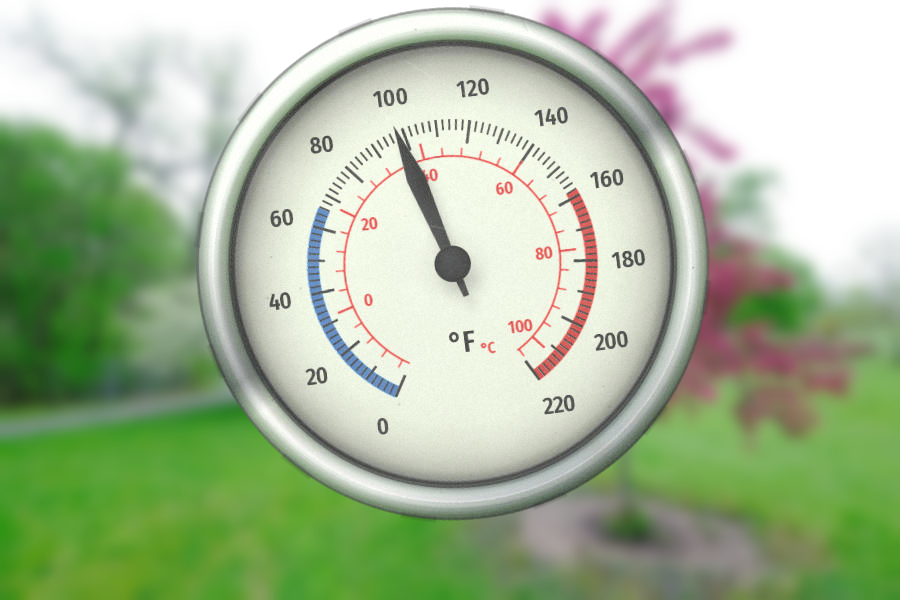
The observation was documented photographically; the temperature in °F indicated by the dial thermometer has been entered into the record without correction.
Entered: 98 °F
